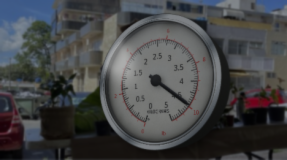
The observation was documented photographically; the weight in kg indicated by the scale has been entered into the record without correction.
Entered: 4.5 kg
